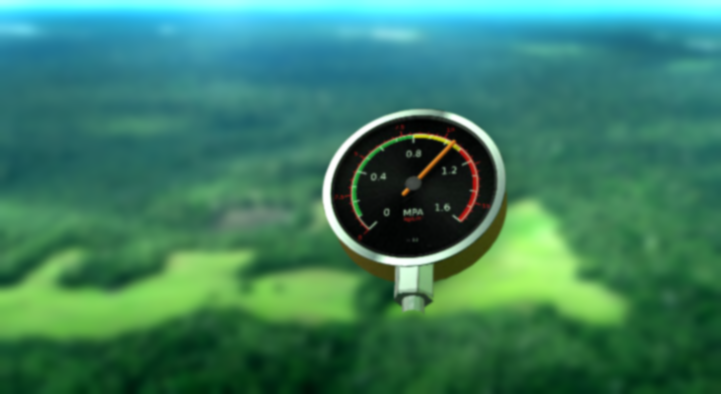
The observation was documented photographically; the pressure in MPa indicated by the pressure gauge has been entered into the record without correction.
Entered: 1.05 MPa
